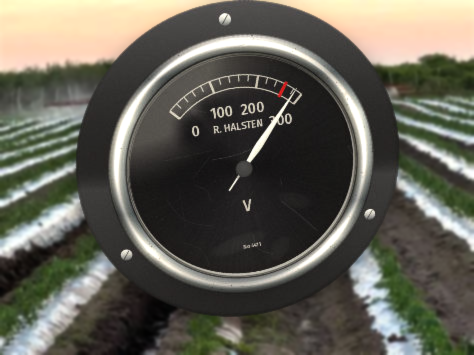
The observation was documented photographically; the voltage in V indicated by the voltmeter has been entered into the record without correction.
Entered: 280 V
